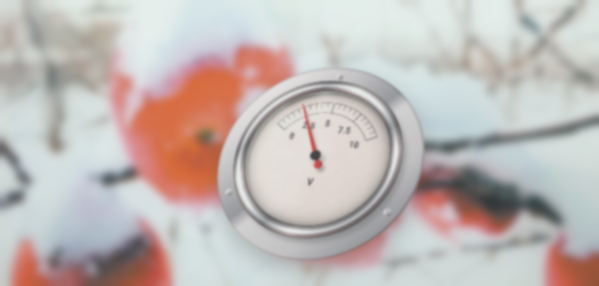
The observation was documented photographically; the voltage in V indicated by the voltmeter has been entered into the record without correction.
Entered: 2.5 V
